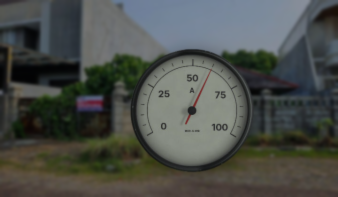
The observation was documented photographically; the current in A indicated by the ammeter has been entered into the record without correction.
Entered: 60 A
